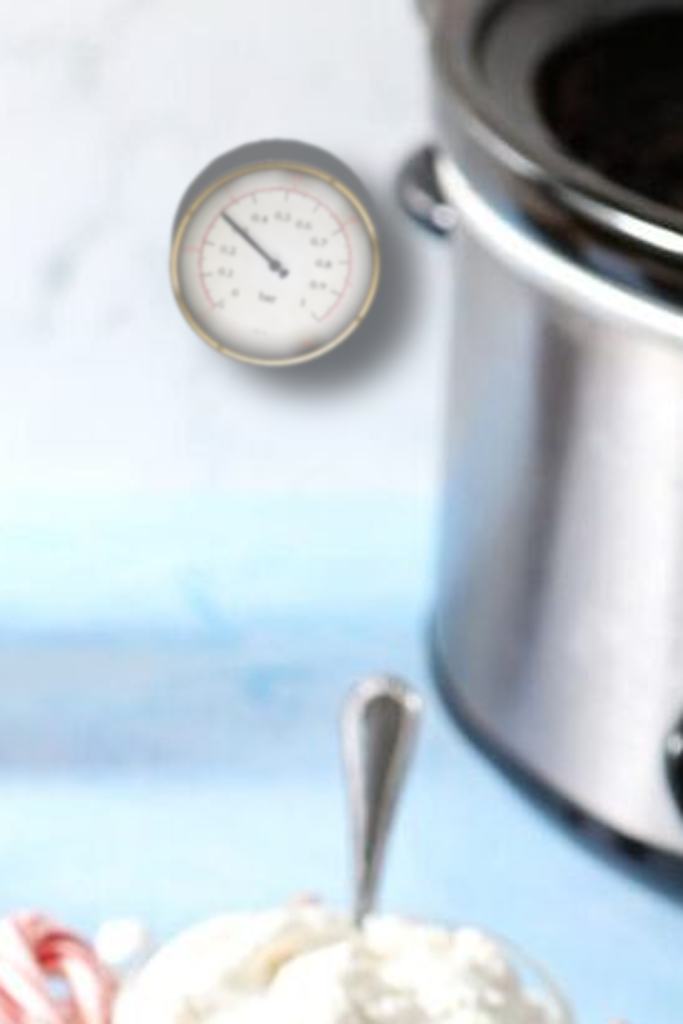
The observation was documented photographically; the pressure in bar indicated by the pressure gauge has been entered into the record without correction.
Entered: 0.3 bar
